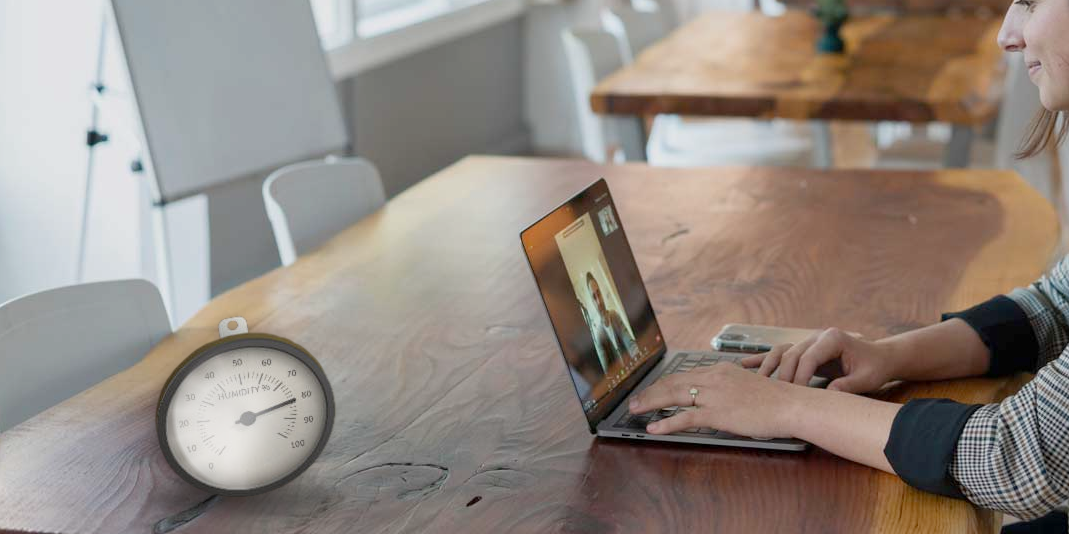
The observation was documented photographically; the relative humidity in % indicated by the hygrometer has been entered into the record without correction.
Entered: 80 %
